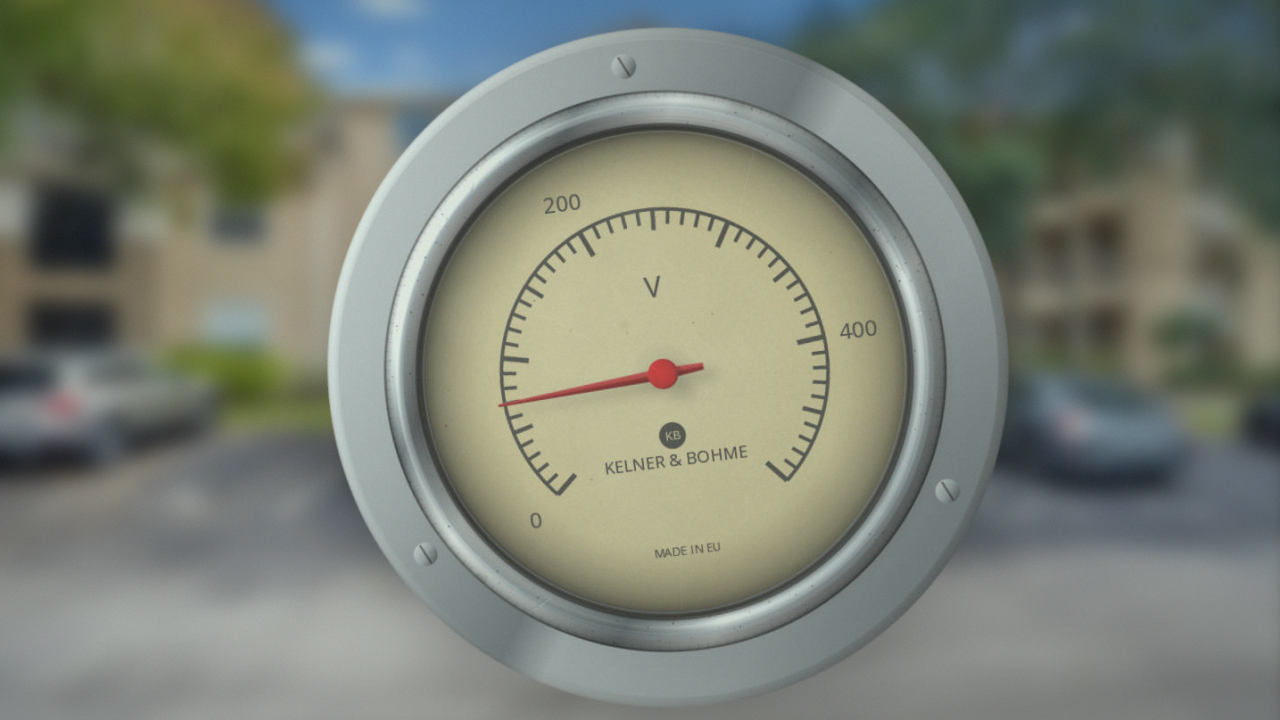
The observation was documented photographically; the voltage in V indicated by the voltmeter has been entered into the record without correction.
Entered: 70 V
